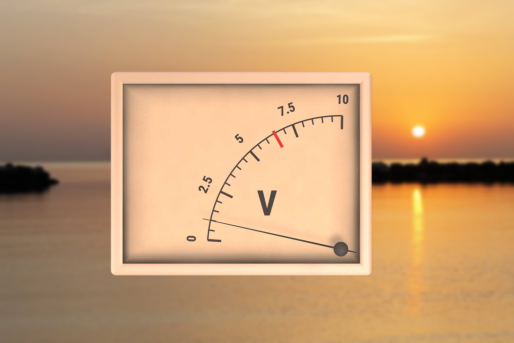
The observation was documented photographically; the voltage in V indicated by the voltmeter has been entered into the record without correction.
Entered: 1 V
